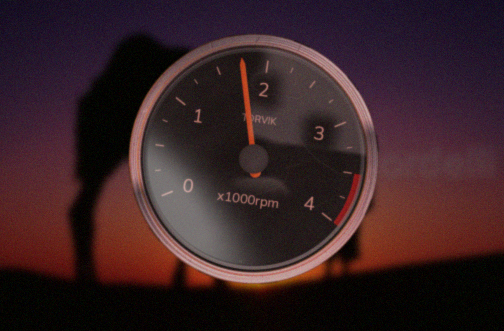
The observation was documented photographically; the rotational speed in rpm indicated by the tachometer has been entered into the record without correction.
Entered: 1750 rpm
